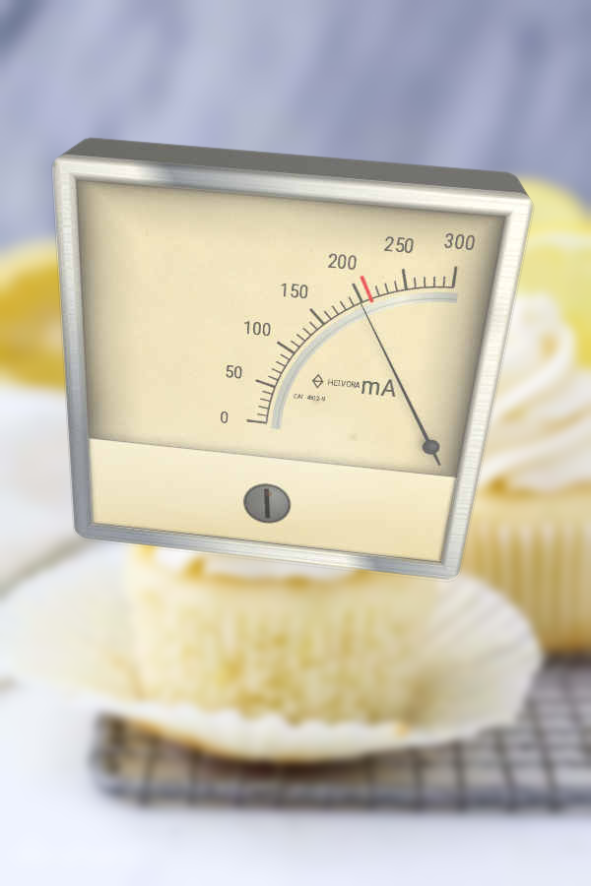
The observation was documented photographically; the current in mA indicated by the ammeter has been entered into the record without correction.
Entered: 200 mA
